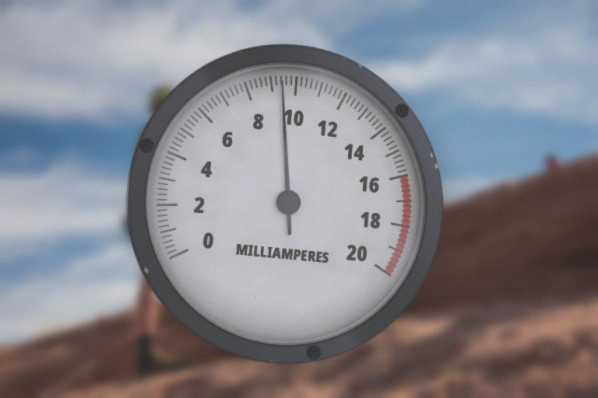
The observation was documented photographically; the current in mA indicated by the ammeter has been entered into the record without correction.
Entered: 9.4 mA
